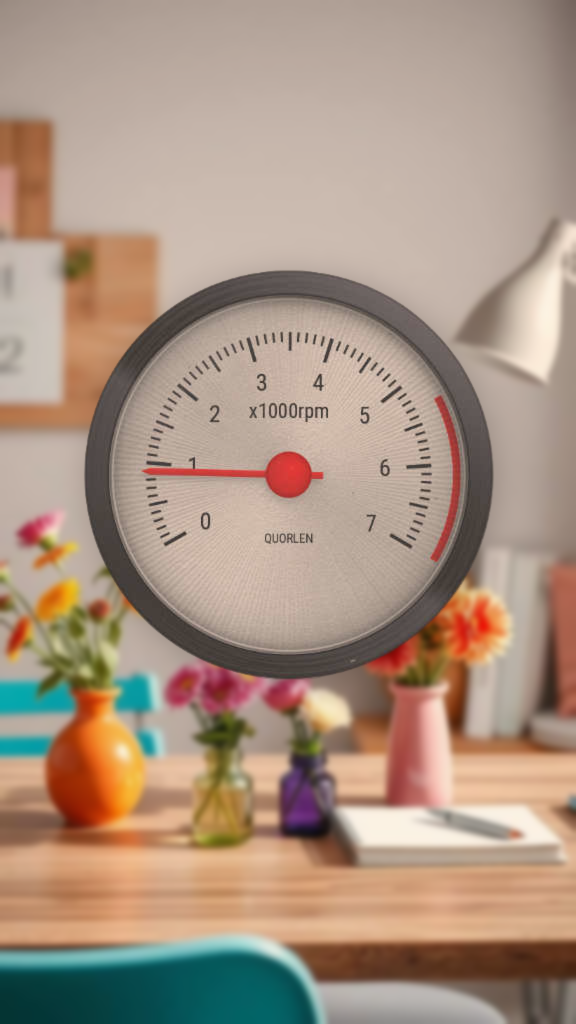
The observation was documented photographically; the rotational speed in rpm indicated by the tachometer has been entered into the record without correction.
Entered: 900 rpm
